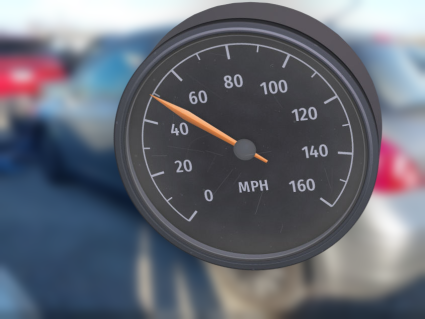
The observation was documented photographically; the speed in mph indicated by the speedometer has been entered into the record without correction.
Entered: 50 mph
